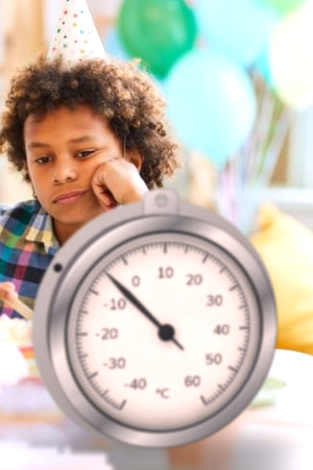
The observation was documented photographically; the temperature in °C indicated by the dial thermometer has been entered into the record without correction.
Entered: -5 °C
